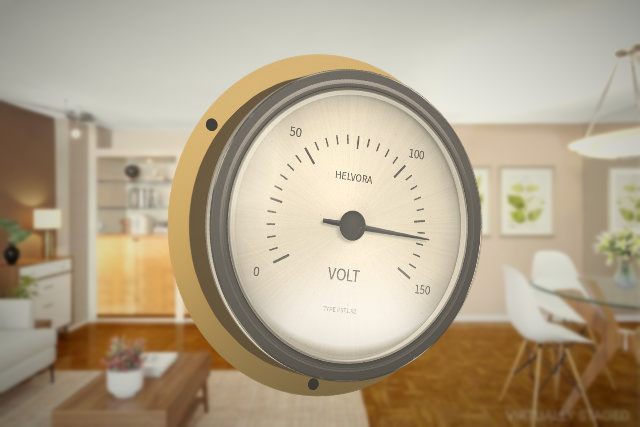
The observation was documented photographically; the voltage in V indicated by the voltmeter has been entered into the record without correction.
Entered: 132.5 V
